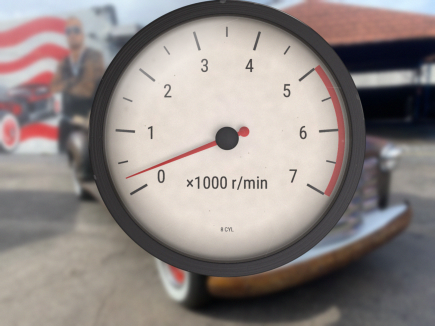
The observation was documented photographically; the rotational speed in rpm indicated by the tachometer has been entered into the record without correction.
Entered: 250 rpm
